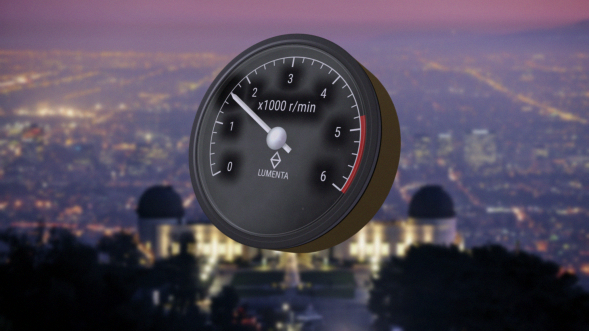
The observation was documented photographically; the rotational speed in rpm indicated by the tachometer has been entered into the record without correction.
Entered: 1600 rpm
